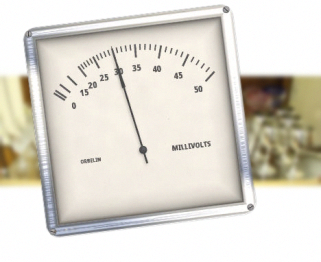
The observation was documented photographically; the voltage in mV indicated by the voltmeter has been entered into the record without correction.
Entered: 30 mV
